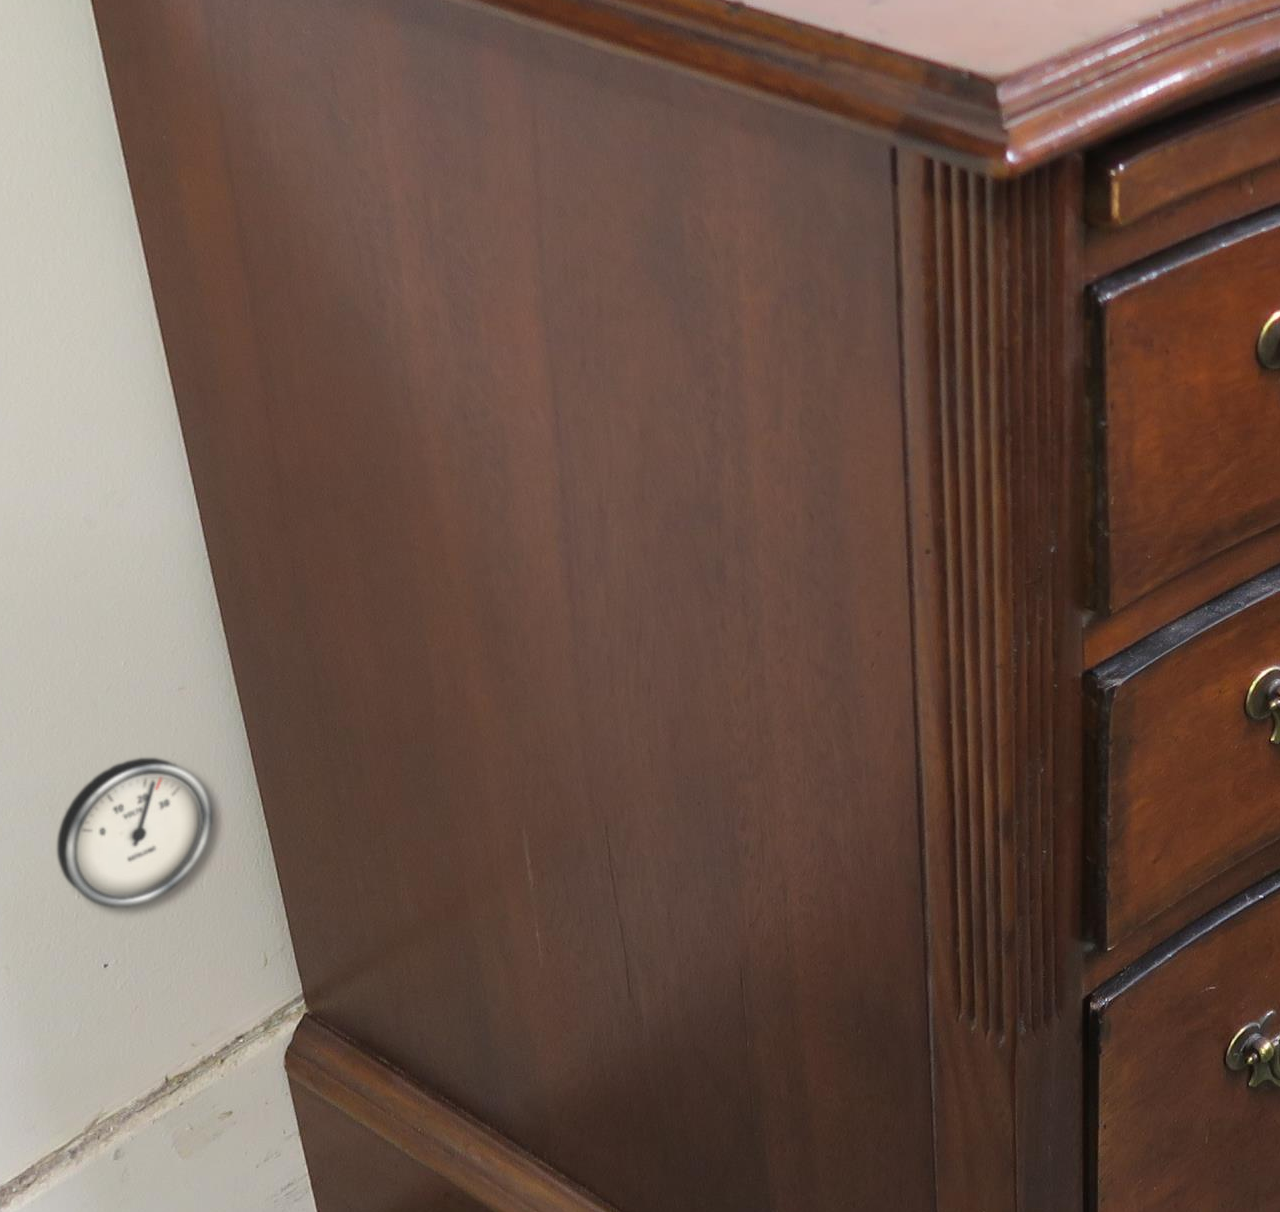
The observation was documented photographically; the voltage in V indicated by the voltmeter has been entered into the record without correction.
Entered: 22 V
